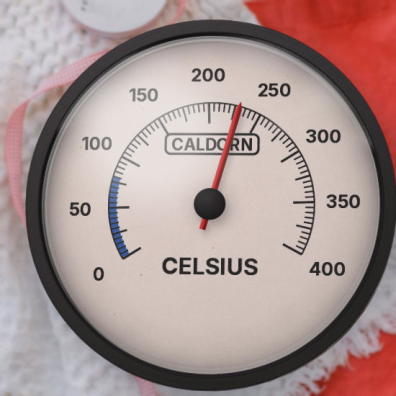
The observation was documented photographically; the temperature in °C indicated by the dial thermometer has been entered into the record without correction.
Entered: 230 °C
